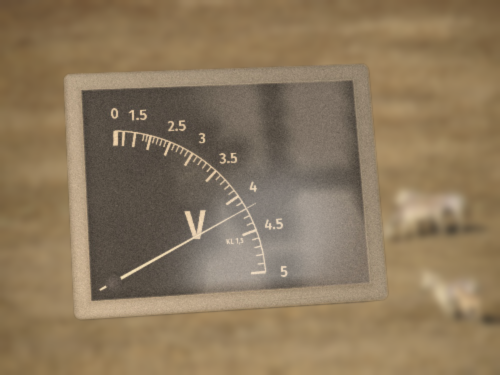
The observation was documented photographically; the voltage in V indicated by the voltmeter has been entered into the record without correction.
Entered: 4.2 V
